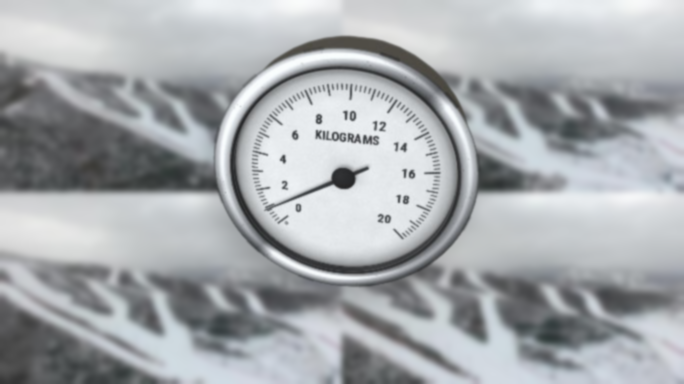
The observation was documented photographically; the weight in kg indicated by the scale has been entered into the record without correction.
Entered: 1 kg
